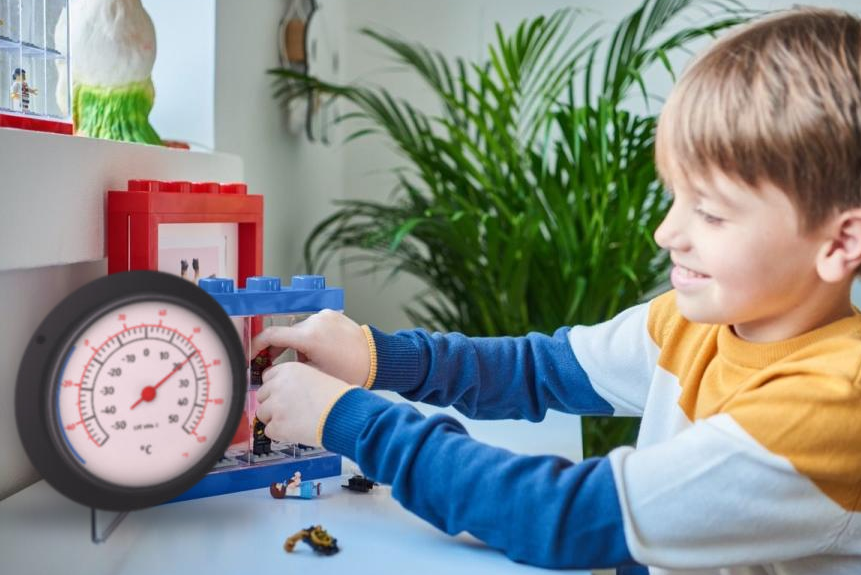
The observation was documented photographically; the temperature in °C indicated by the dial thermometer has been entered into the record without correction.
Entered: 20 °C
